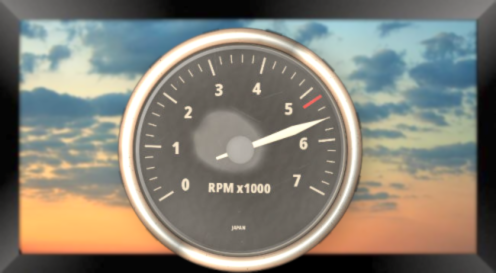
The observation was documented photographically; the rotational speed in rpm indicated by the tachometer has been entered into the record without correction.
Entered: 5600 rpm
